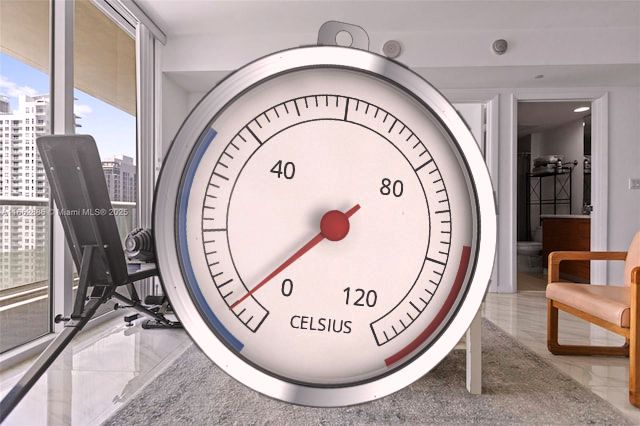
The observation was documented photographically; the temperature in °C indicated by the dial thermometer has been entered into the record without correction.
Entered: 6 °C
